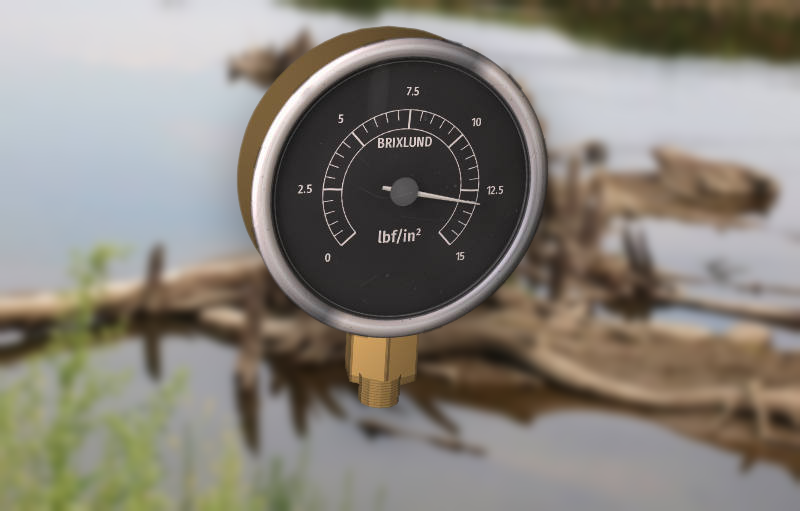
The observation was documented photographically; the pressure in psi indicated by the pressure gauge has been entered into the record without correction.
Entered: 13 psi
